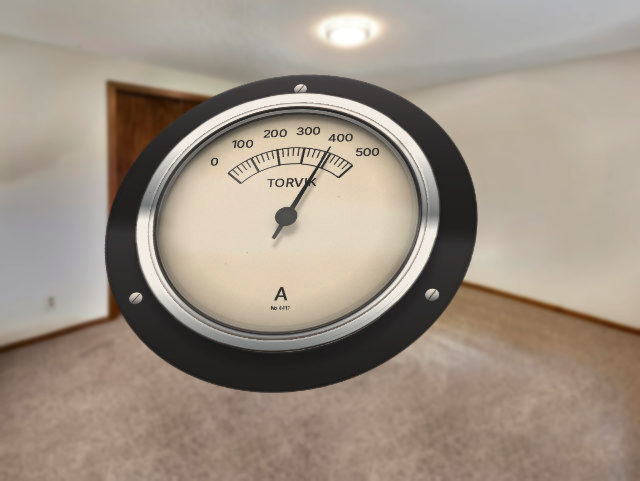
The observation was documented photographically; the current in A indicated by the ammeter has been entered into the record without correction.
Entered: 400 A
